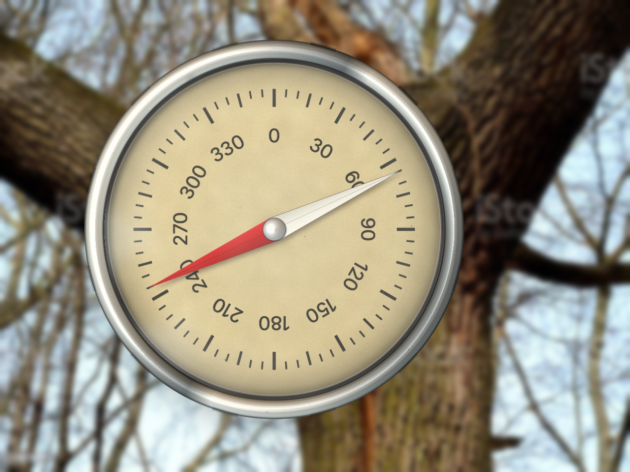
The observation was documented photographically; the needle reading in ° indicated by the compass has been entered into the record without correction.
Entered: 245 °
